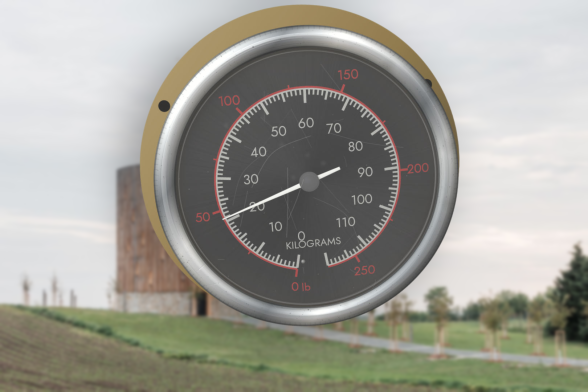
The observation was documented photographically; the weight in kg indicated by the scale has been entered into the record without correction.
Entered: 21 kg
